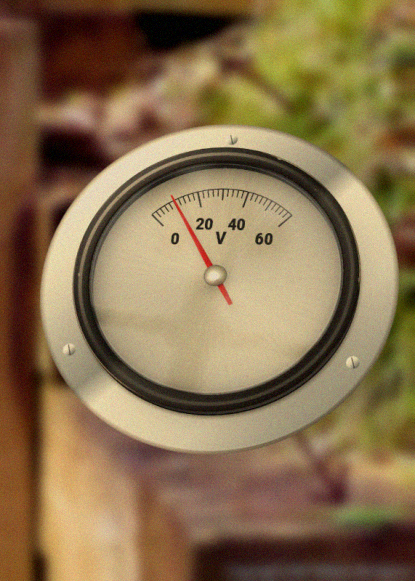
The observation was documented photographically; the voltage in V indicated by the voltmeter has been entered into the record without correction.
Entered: 10 V
